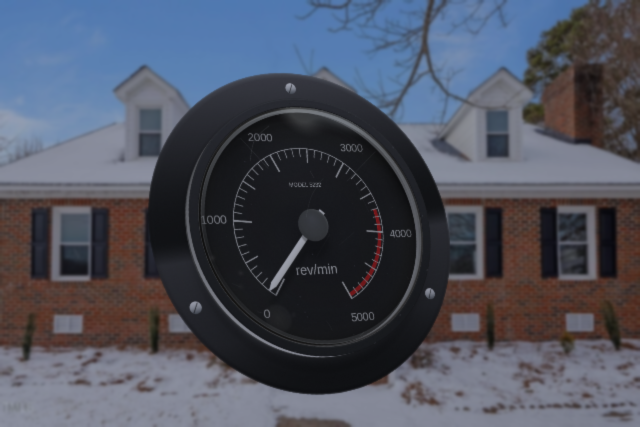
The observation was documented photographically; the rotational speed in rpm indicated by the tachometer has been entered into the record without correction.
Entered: 100 rpm
